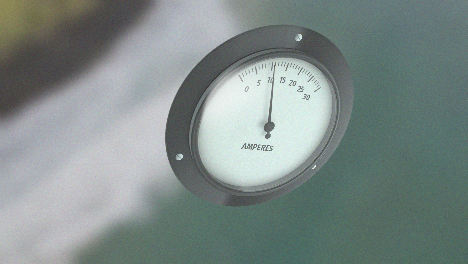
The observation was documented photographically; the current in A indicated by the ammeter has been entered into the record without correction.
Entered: 10 A
